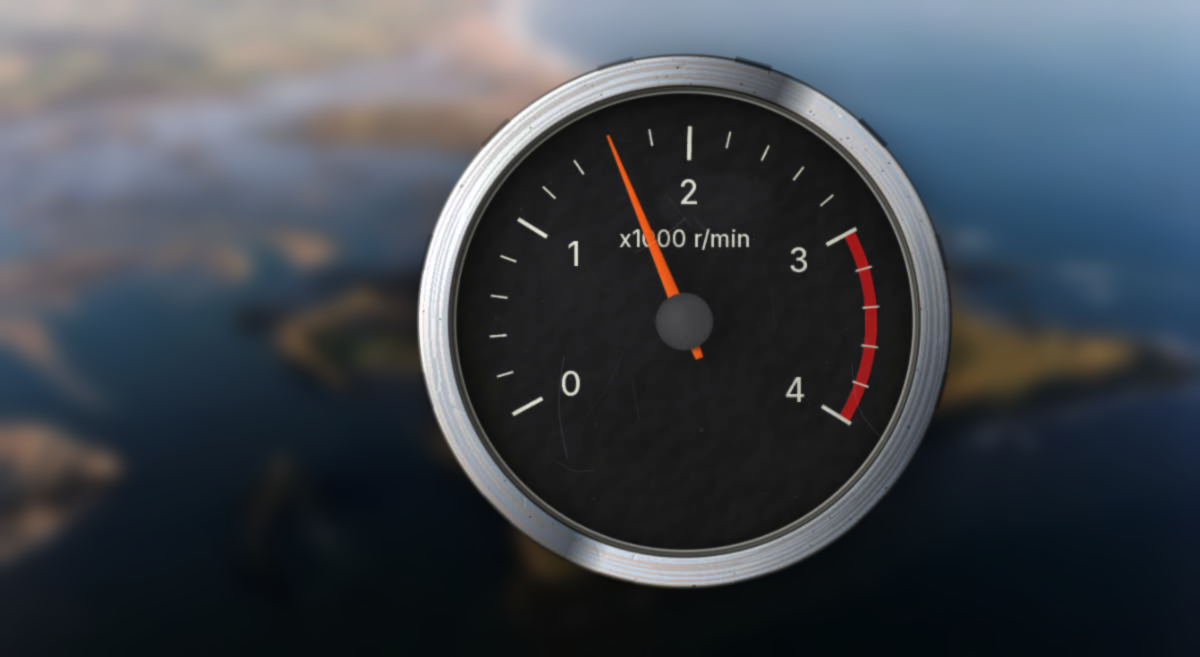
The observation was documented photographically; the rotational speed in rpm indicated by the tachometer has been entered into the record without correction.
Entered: 1600 rpm
